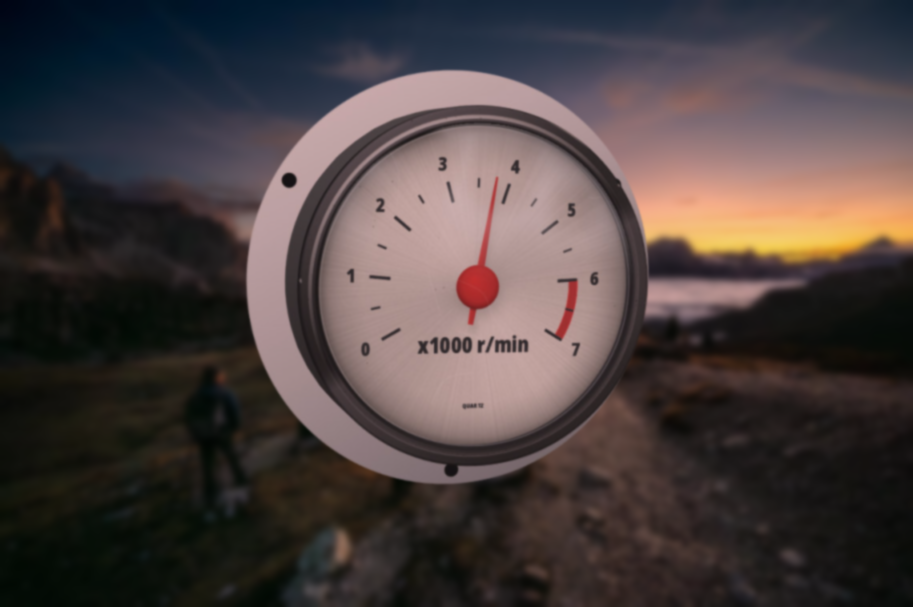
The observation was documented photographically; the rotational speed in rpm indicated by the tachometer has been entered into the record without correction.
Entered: 3750 rpm
